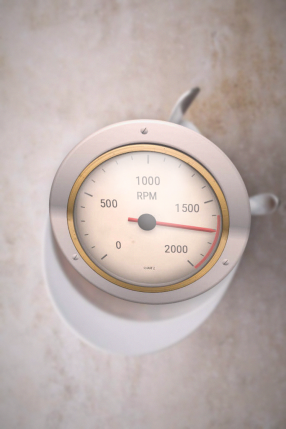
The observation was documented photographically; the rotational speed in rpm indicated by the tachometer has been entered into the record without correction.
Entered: 1700 rpm
